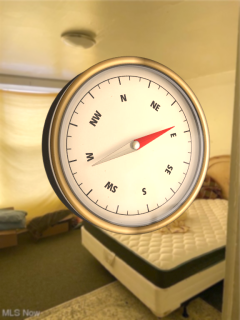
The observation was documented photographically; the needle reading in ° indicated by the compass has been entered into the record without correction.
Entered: 80 °
